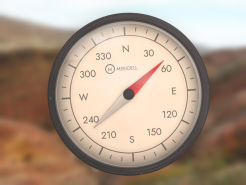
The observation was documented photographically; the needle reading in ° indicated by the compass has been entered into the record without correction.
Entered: 50 °
